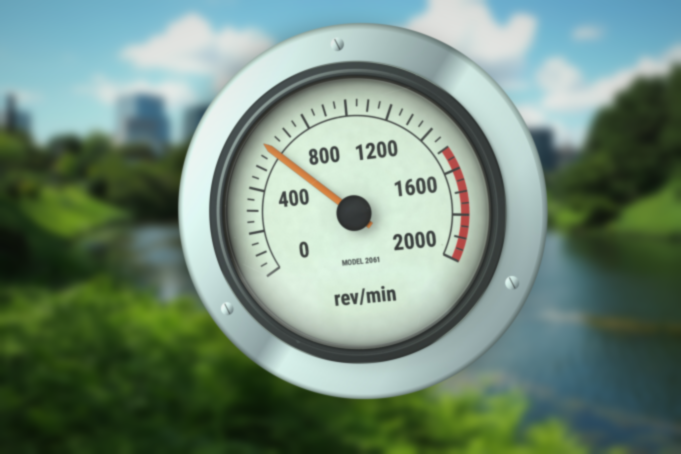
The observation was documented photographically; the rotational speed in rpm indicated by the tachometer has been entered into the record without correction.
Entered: 600 rpm
